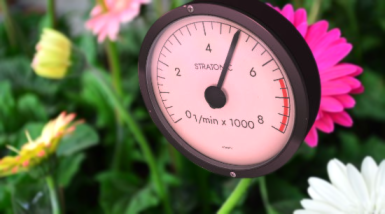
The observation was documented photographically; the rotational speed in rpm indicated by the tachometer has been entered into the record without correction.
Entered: 5000 rpm
